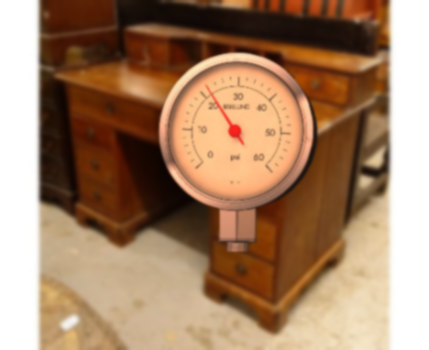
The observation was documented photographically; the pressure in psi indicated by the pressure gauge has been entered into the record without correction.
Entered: 22 psi
